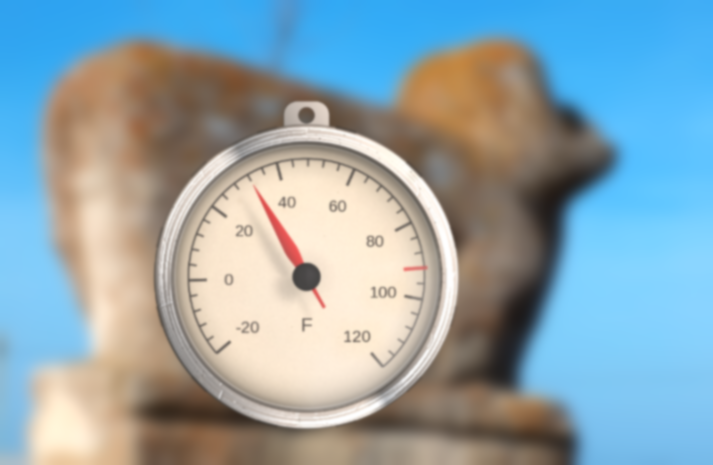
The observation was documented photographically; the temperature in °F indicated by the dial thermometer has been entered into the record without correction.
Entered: 32 °F
